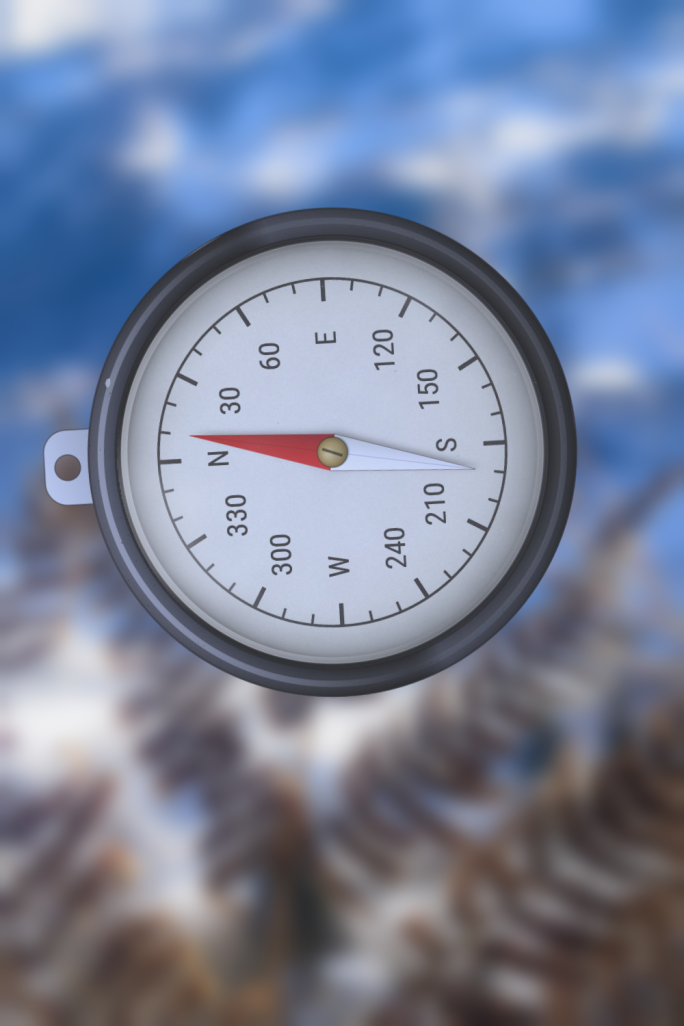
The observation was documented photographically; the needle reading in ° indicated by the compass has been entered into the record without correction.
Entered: 10 °
